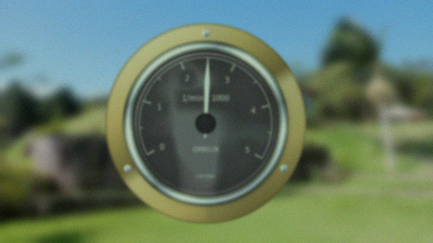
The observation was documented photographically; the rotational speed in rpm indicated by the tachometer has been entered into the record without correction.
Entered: 2500 rpm
